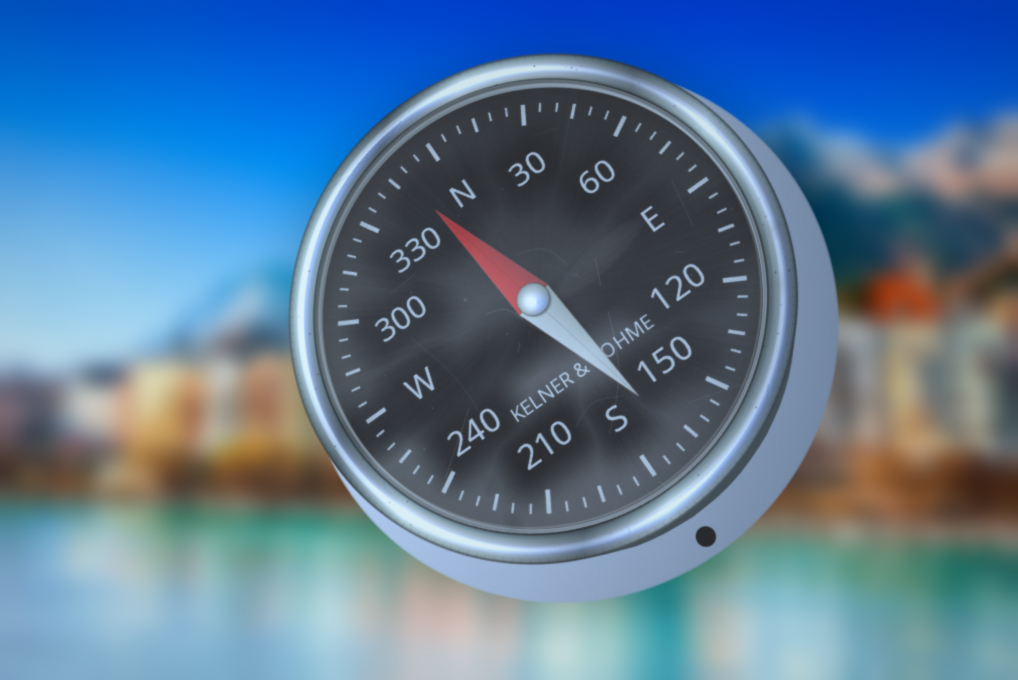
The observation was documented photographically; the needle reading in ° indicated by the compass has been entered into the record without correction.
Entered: 347.5 °
